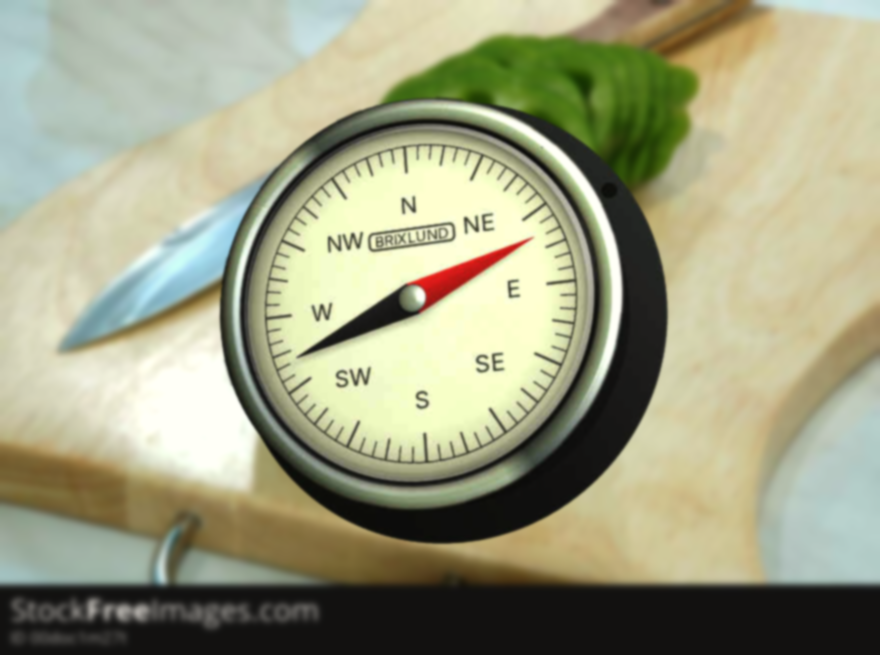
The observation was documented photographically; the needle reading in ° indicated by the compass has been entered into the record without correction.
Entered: 70 °
